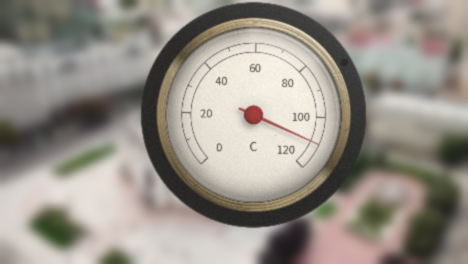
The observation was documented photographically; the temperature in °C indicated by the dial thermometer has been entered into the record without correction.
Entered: 110 °C
